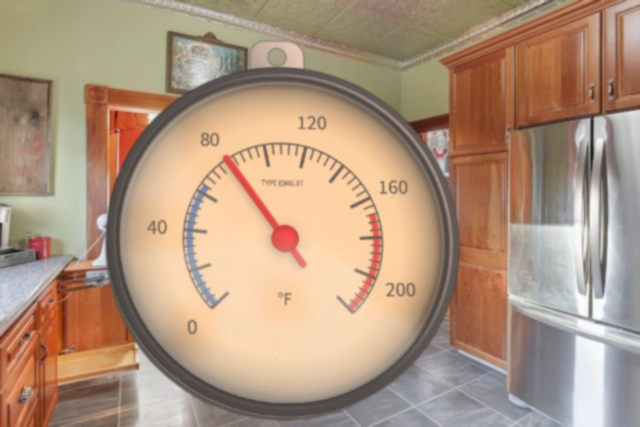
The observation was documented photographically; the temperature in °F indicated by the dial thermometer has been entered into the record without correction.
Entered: 80 °F
